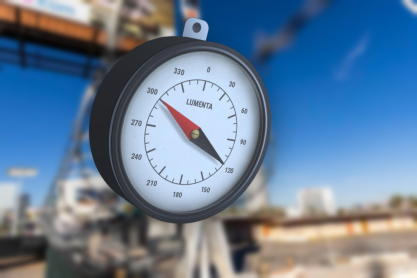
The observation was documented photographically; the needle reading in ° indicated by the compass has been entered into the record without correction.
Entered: 300 °
